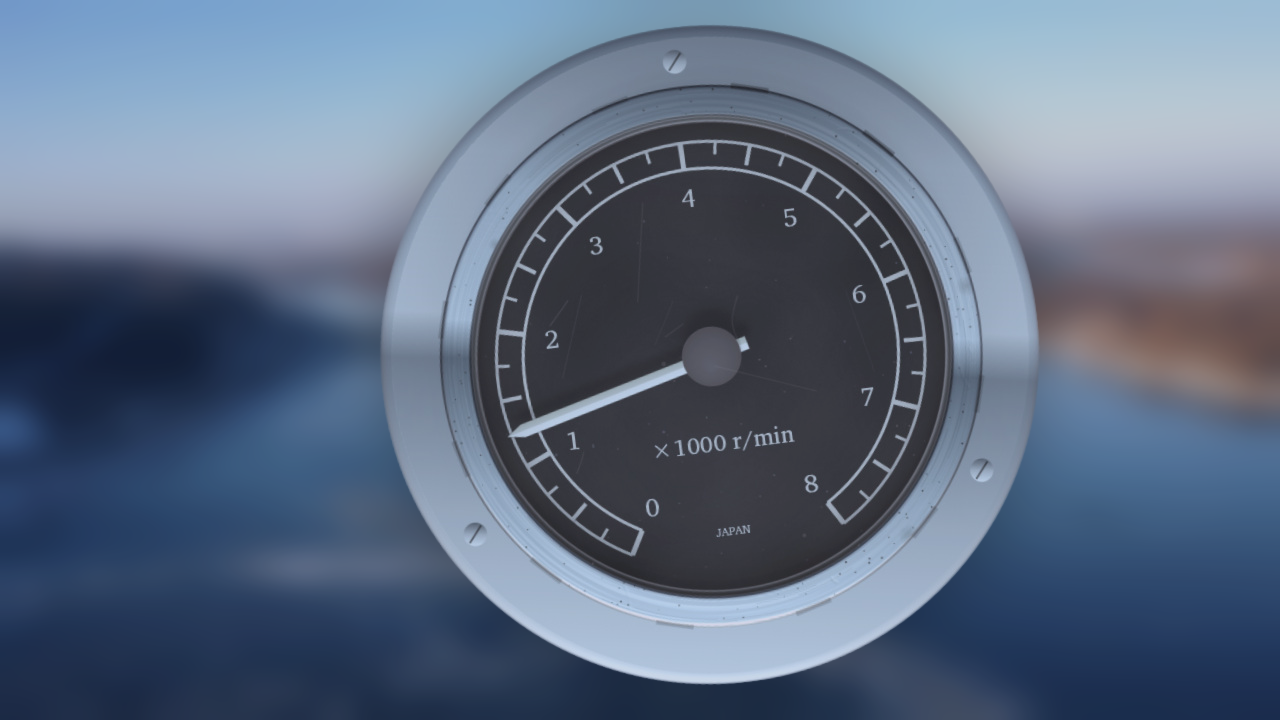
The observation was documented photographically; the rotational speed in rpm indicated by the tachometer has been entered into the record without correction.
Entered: 1250 rpm
